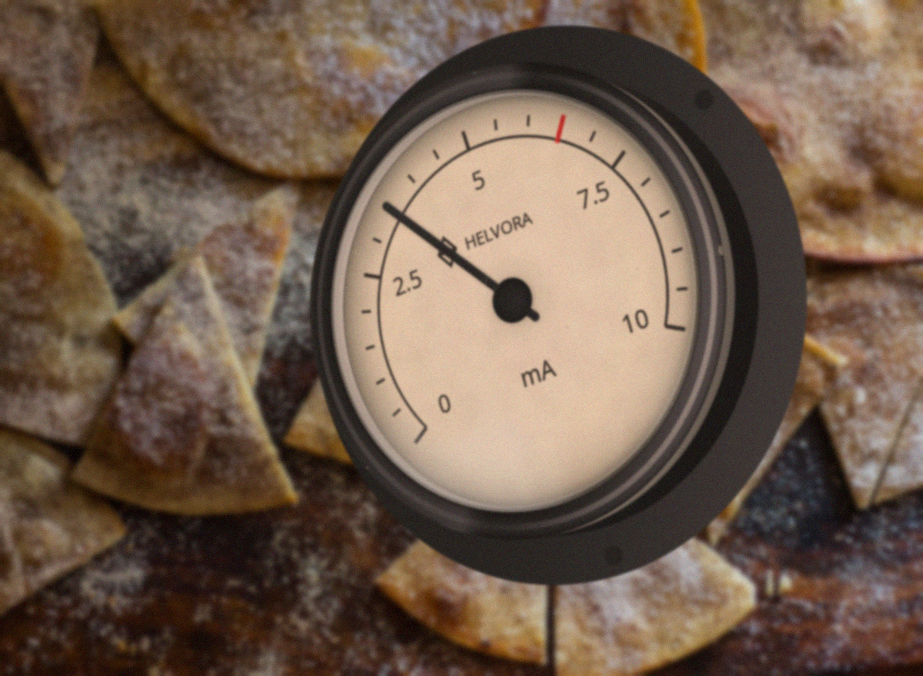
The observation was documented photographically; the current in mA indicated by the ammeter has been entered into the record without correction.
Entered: 3.5 mA
